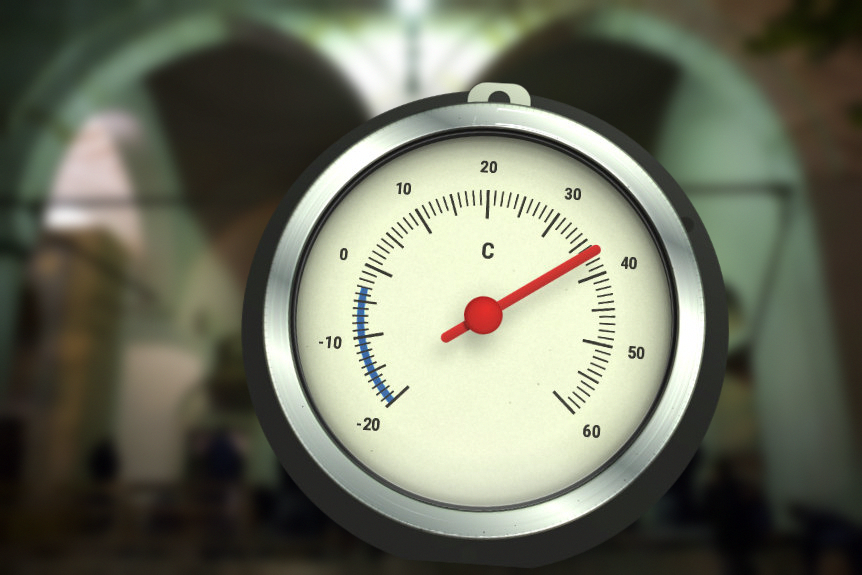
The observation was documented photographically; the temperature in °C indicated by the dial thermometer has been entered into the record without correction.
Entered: 37 °C
